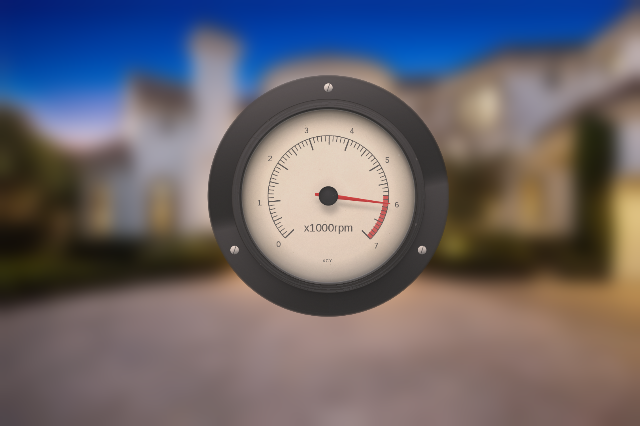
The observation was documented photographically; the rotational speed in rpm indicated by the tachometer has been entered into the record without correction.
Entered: 6000 rpm
